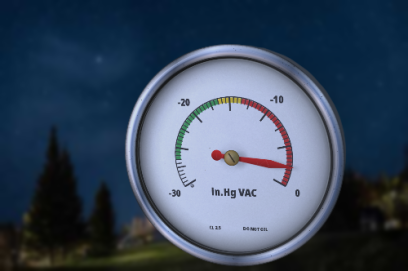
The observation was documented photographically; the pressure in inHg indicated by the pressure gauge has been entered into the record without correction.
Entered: -2.5 inHg
